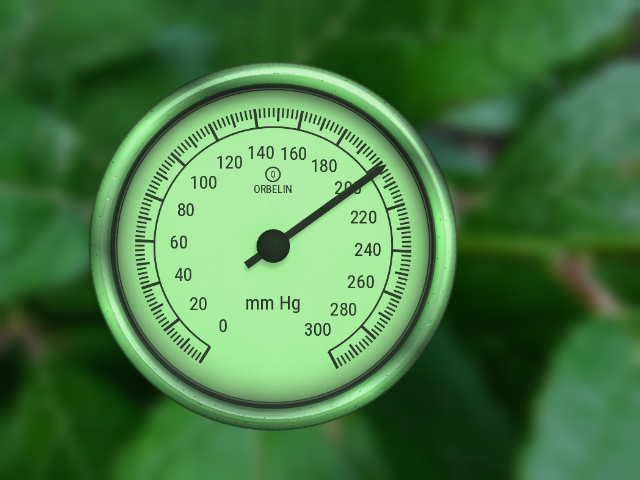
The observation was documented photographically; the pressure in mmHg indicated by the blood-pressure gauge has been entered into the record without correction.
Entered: 202 mmHg
